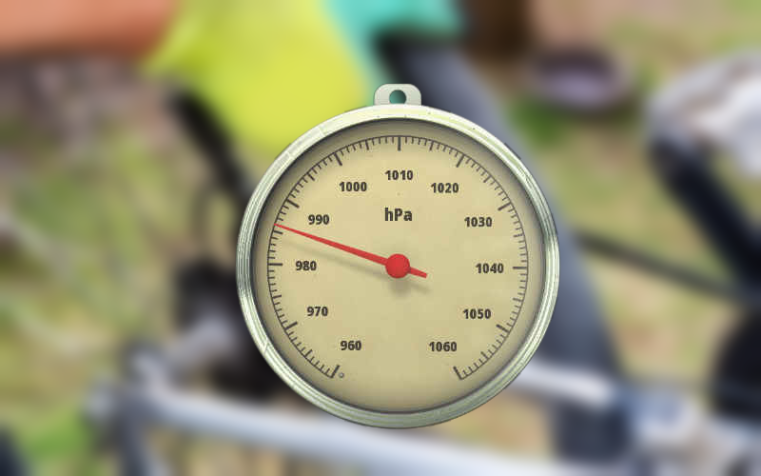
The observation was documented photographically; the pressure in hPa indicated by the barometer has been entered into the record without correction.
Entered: 986 hPa
